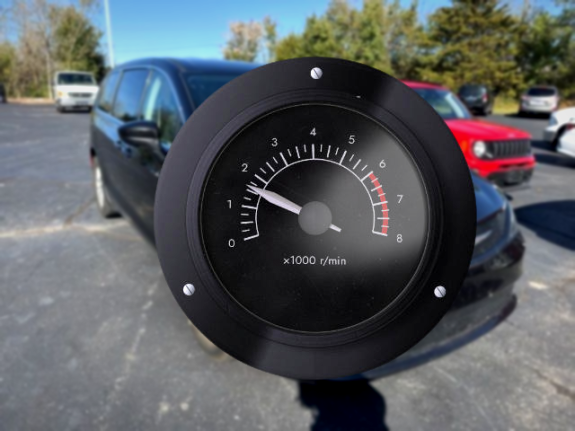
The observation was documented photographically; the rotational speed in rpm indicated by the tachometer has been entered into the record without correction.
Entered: 1625 rpm
